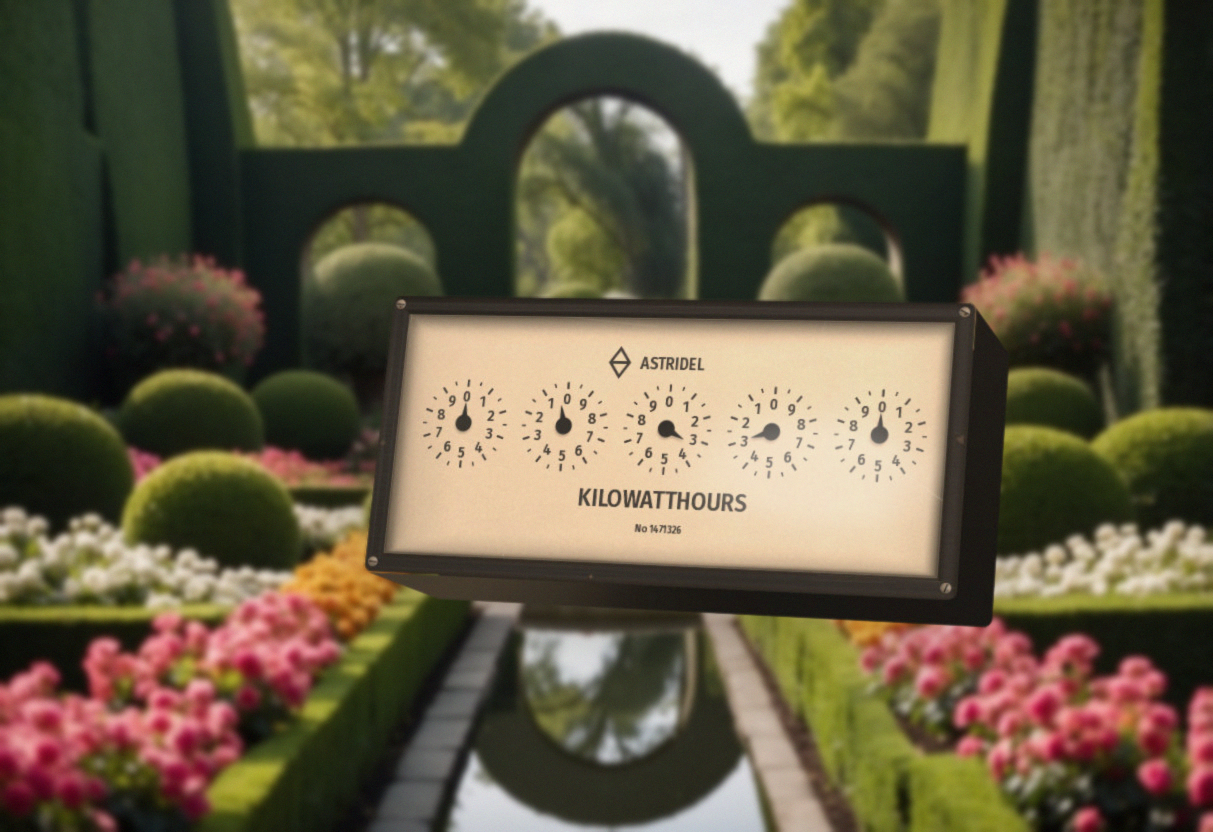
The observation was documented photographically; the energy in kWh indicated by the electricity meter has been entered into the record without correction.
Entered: 330 kWh
